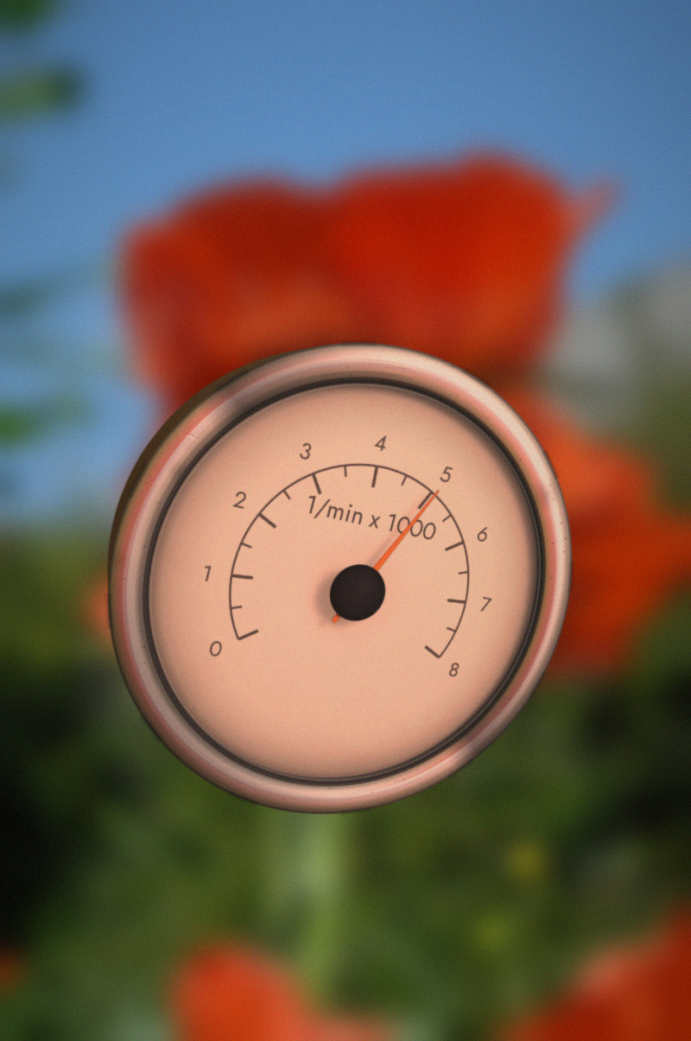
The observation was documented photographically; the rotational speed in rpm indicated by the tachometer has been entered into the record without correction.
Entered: 5000 rpm
